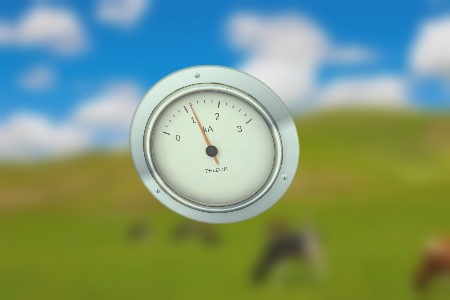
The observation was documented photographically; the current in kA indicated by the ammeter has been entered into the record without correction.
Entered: 1.2 kA
